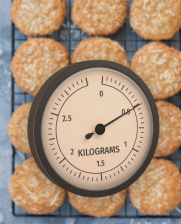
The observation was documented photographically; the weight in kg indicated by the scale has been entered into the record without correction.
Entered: 0.5 kg
